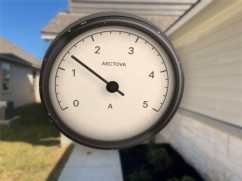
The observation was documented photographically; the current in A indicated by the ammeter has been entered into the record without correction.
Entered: 1.4 A
